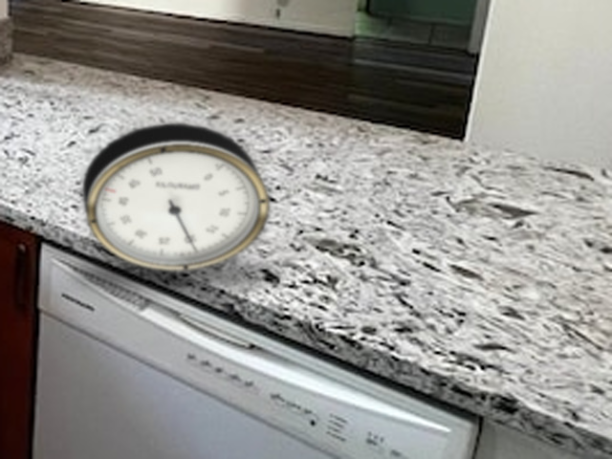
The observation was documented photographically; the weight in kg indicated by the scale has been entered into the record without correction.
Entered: 20 kg
